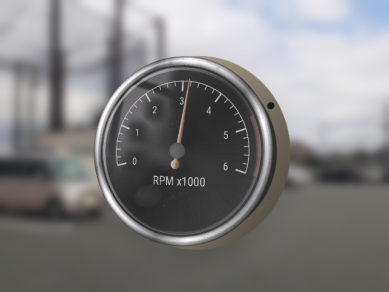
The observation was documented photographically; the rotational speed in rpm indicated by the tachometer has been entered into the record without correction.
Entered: 3200 rpm
